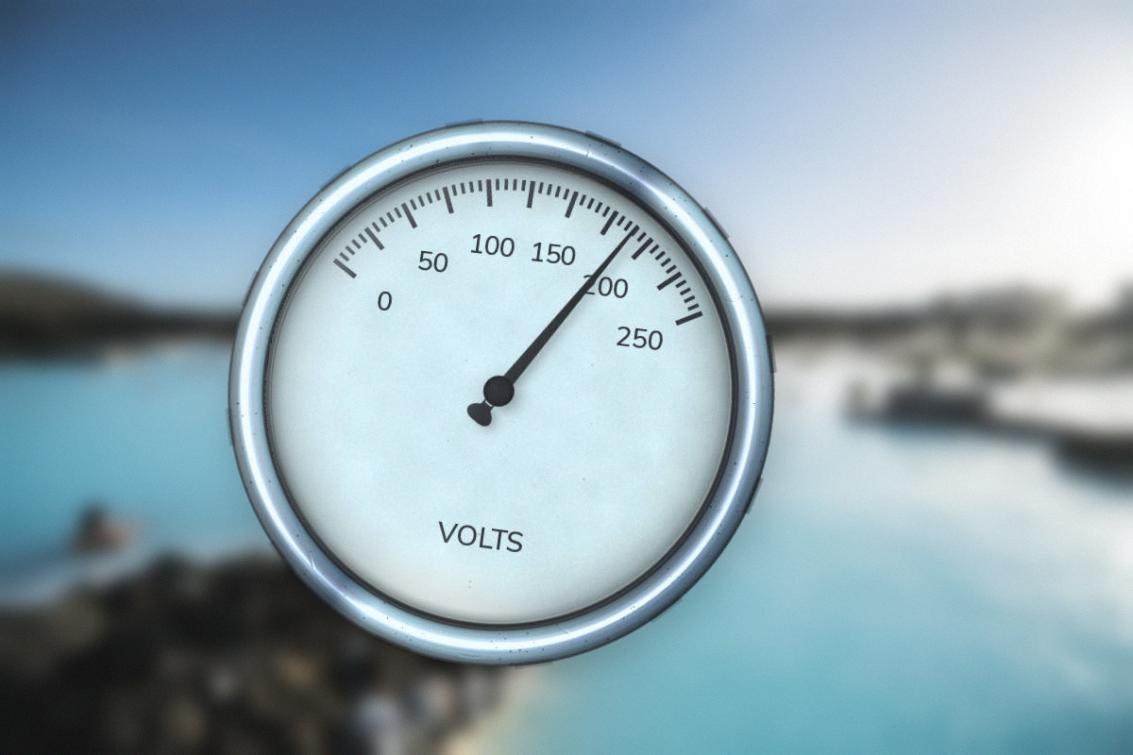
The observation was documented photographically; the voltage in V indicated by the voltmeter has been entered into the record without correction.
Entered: 190 V
